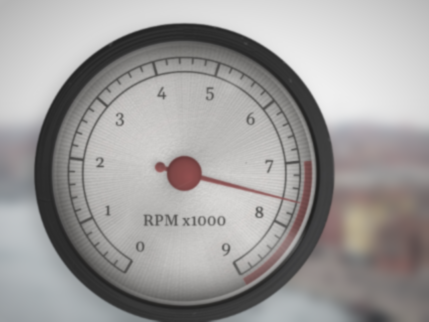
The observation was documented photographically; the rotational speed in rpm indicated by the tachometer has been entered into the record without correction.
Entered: 7600 rpm
